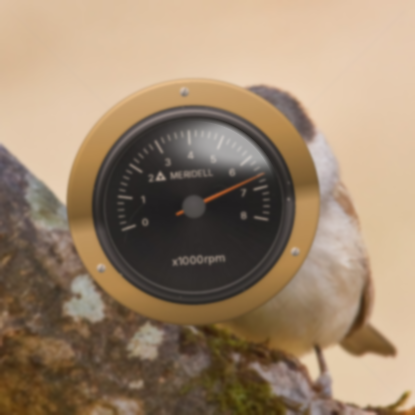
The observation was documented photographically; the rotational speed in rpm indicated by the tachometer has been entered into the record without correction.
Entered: 6600 rpm
